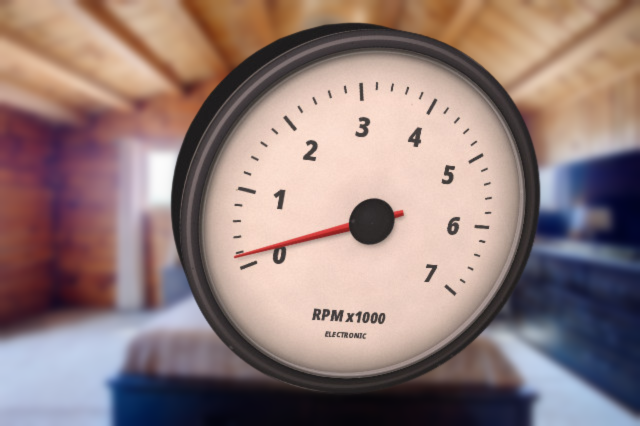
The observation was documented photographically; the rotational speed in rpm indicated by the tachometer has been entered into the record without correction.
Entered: 200 rpm
